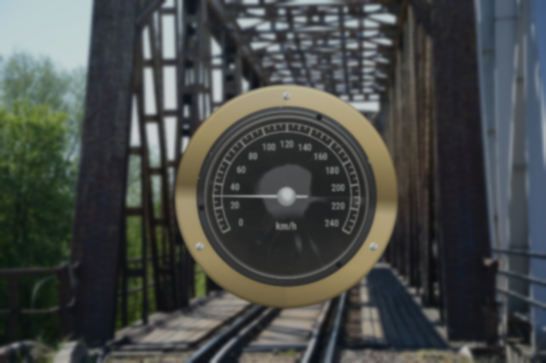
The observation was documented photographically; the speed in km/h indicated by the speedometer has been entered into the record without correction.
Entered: 30 km/h
